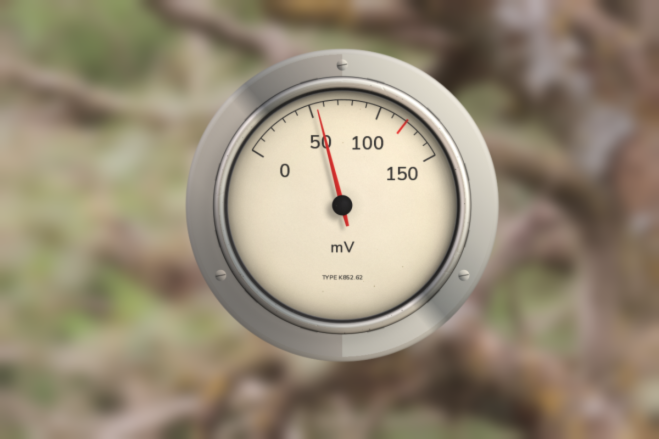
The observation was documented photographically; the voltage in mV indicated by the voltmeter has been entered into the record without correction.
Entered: 55 mV
